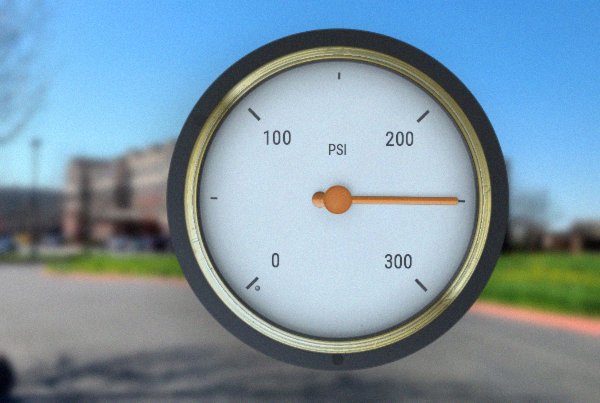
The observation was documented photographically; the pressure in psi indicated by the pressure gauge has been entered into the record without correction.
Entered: 250 psi
